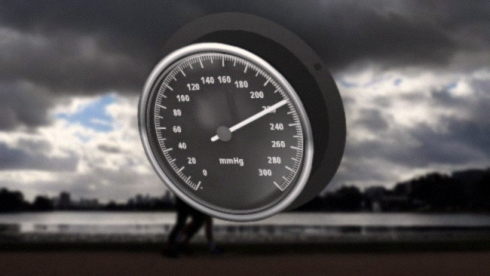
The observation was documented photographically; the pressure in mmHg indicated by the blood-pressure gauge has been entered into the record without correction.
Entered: 220 mmHg
